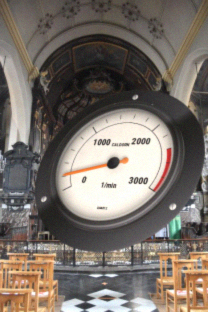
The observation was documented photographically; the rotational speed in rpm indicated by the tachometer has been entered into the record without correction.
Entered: 200 rpm
